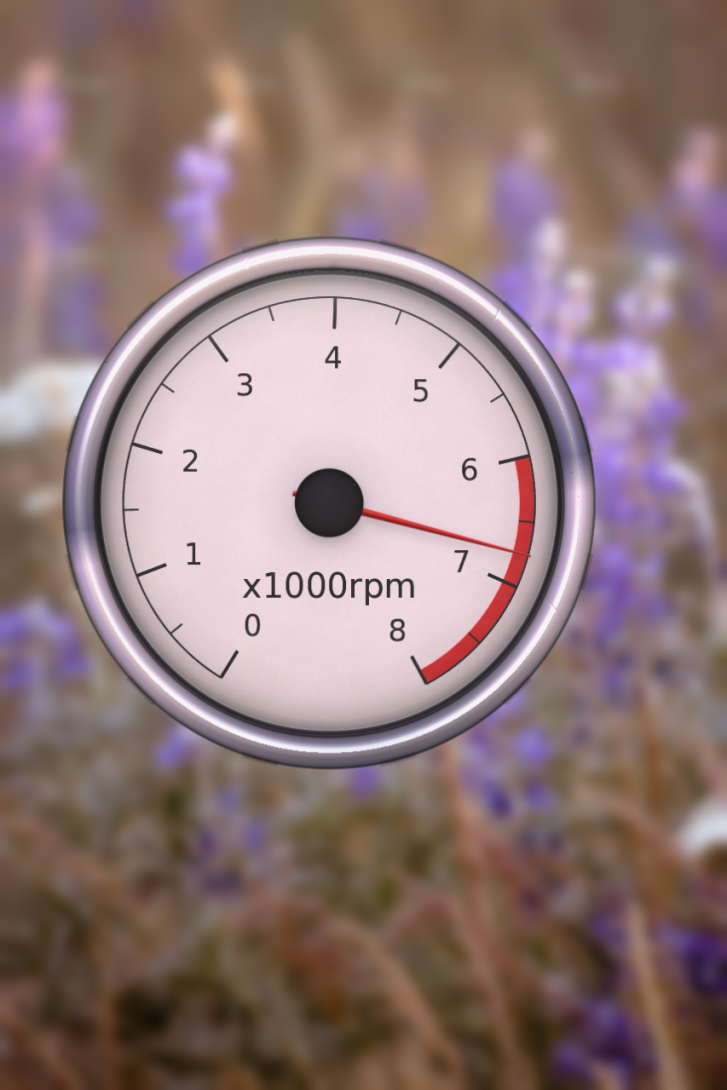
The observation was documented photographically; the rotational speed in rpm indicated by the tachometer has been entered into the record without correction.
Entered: 6750 rpm
